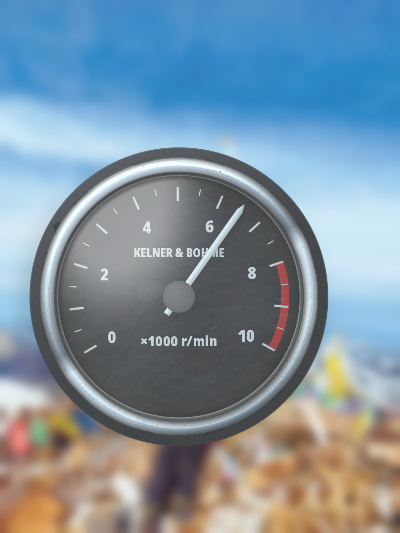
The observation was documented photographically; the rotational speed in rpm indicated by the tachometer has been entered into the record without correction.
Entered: 6500 rpm
